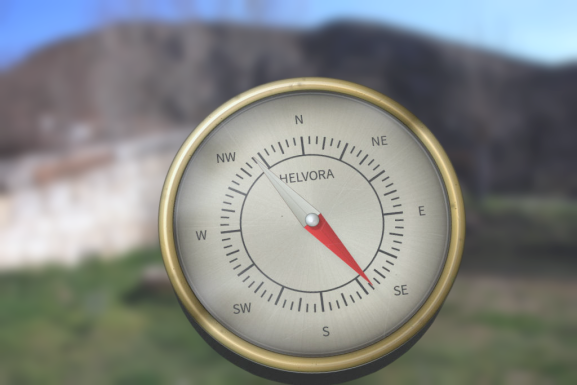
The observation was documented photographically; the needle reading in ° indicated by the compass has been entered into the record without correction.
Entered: 145 °
